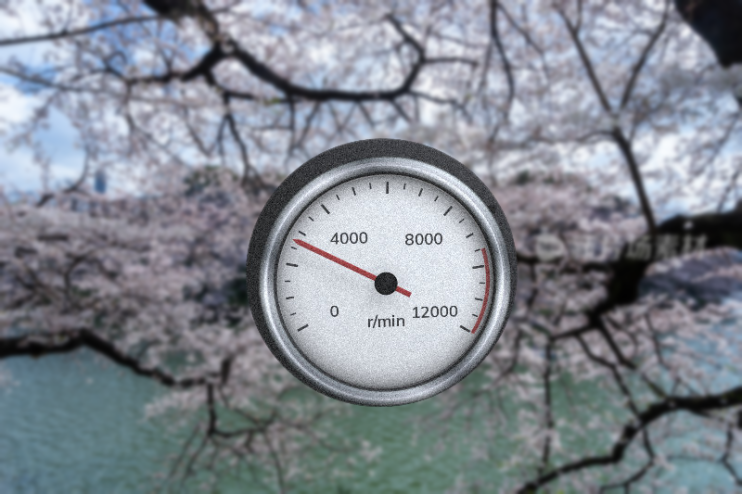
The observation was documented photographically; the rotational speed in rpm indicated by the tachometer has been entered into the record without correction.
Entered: 2750 rpm
